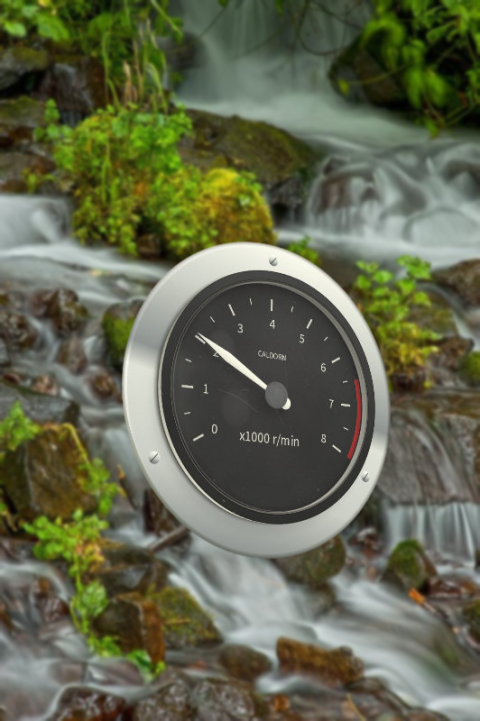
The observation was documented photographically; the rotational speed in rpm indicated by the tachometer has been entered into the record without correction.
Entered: 2000 rpm
